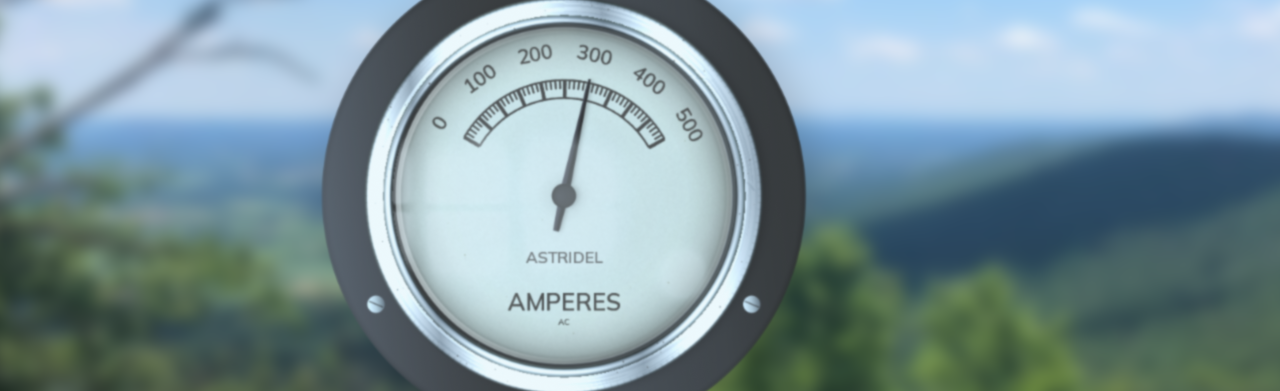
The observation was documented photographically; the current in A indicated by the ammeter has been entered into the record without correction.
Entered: 300 A
